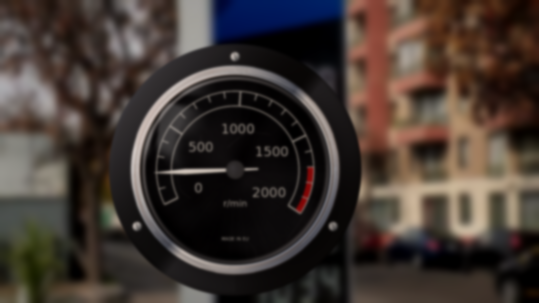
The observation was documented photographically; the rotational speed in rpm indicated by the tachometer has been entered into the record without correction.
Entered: 200 rpm
